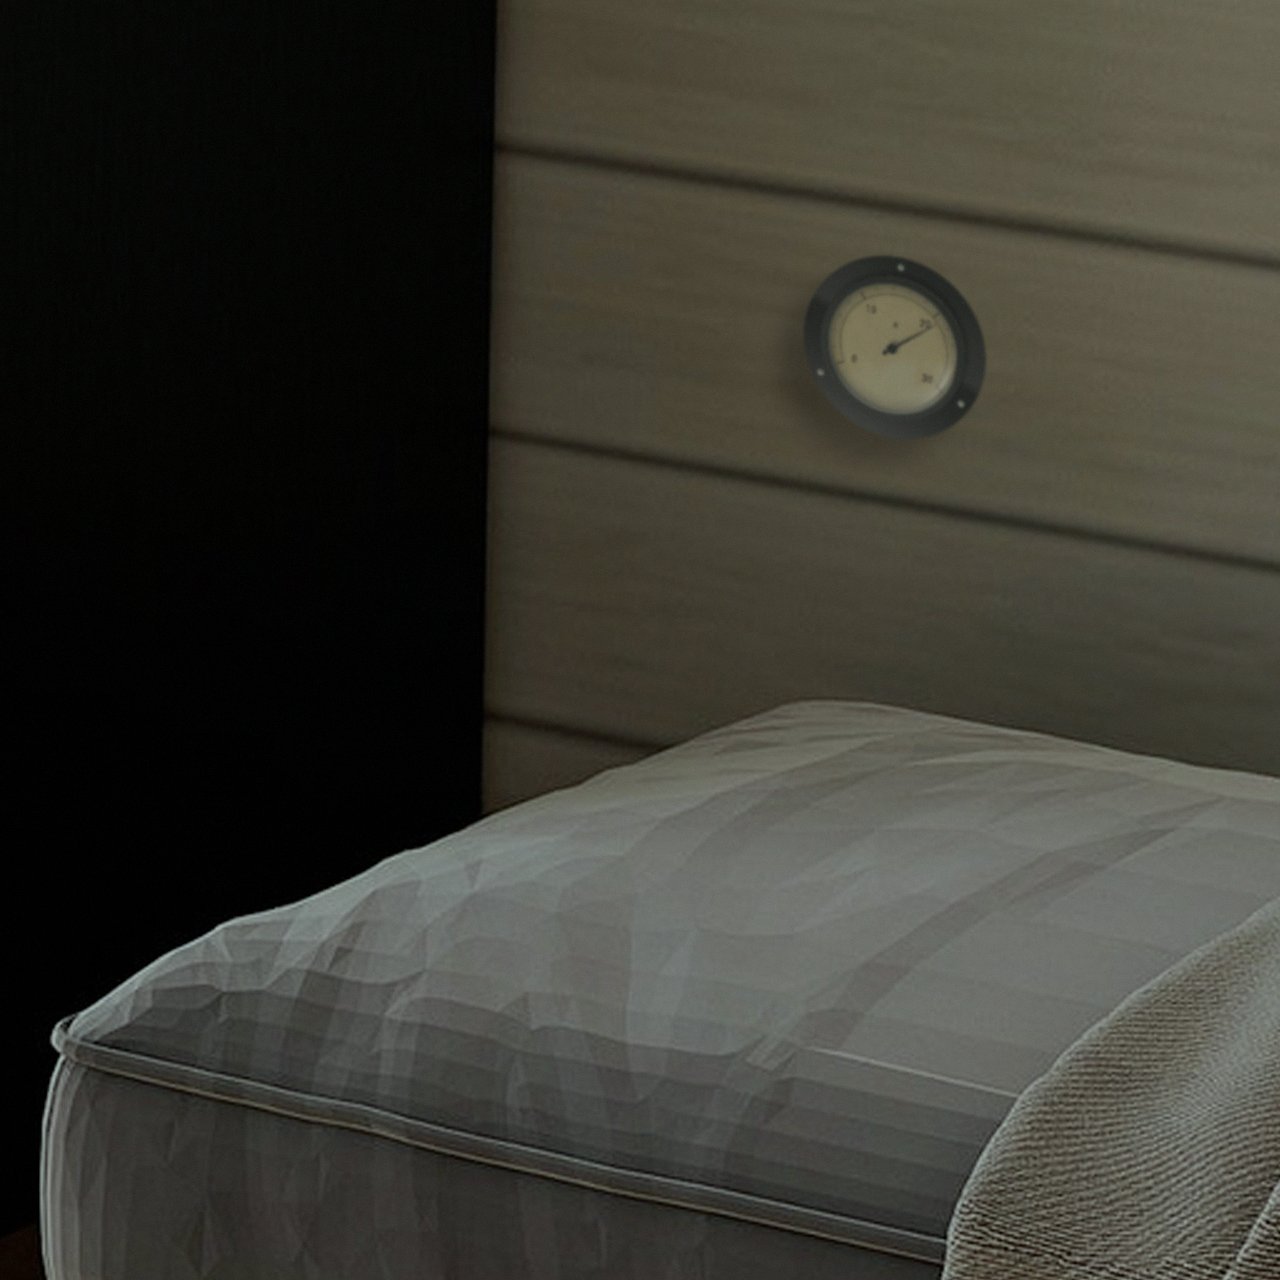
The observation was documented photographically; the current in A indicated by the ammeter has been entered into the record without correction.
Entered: 21 A
